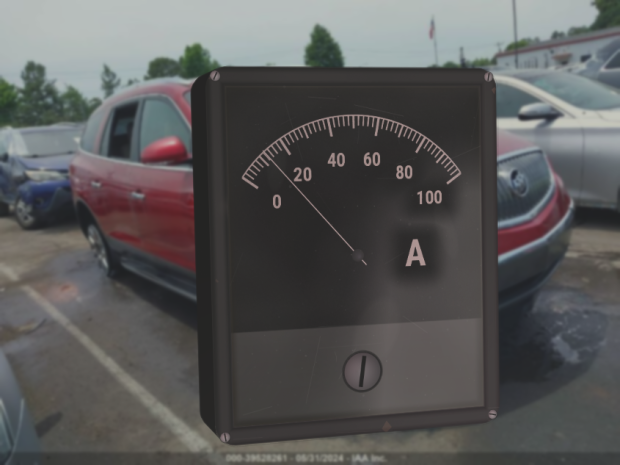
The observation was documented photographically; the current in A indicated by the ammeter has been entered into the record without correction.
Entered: 12 A
